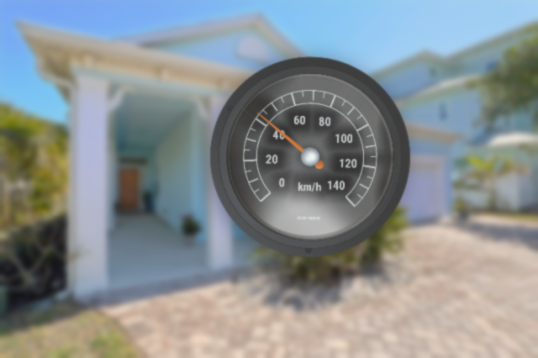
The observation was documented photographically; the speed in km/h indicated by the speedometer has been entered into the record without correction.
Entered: 42.5 km/h
